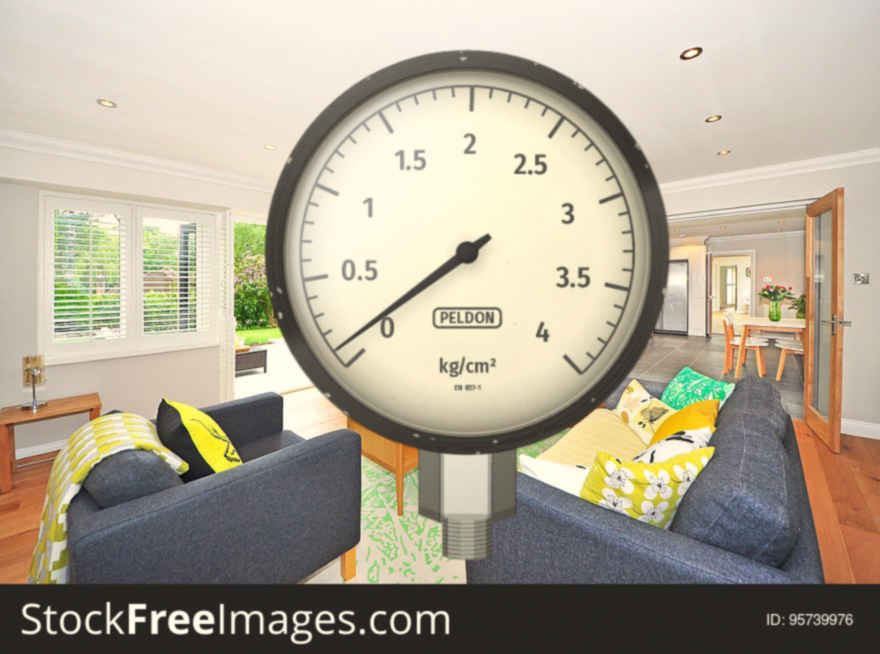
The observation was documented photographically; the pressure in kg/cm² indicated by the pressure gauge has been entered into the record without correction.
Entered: 0.1 kg/cm²
